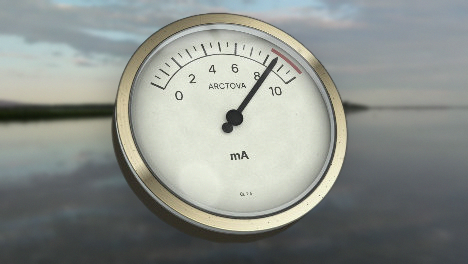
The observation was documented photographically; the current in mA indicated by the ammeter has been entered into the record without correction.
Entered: 8.5 mA
